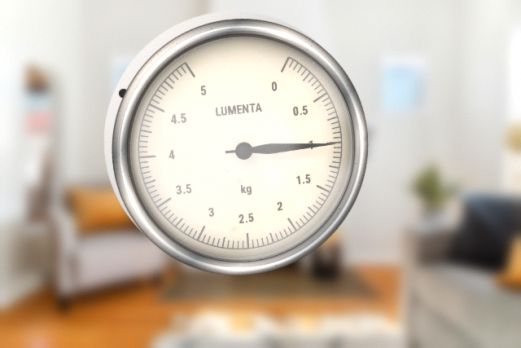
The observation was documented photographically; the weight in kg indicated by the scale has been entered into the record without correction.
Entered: 1 kg
